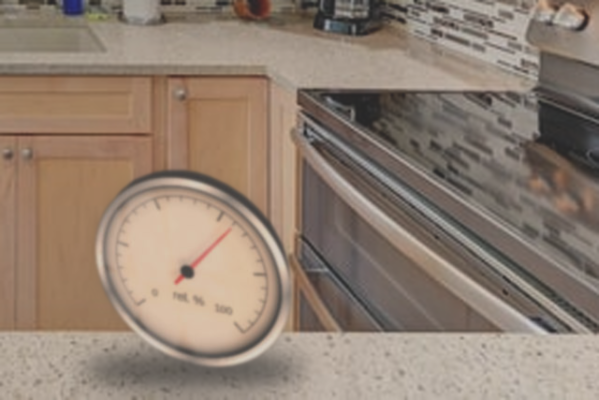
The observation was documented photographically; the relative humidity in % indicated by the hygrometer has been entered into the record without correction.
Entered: 64 %
